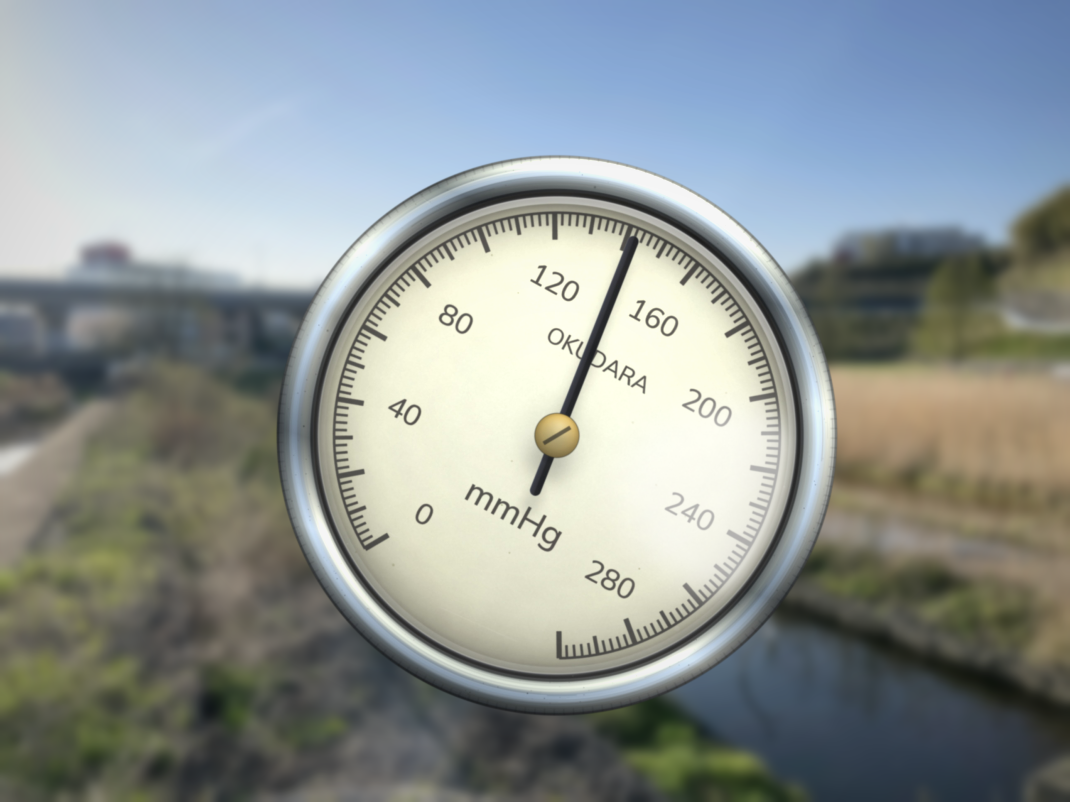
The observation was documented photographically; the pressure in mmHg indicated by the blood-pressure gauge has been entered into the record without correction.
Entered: 142 mmHg
